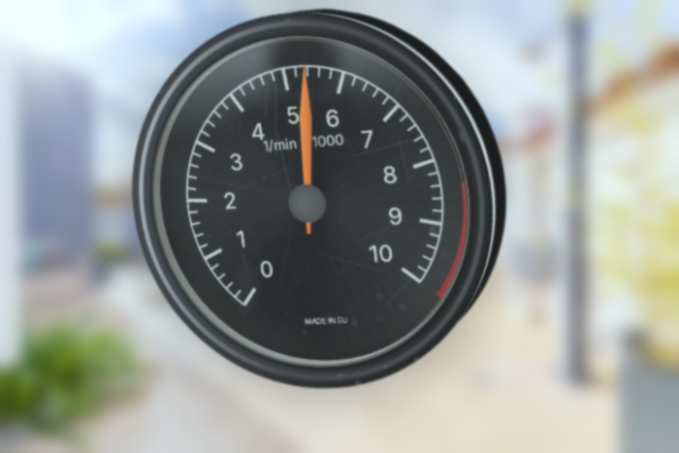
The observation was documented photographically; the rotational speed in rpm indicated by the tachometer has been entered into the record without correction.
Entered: 5400 rpm
